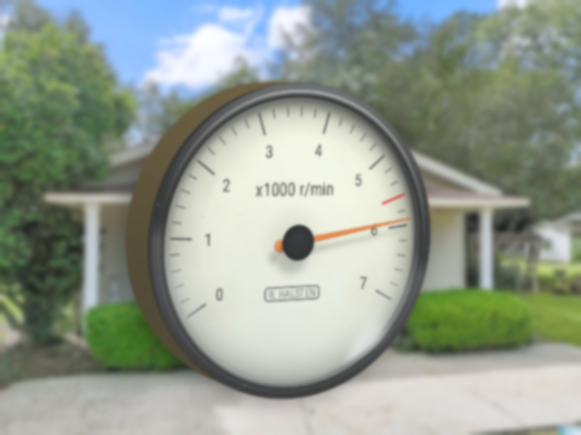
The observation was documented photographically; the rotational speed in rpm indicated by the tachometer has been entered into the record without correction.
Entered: 5900 rpm
